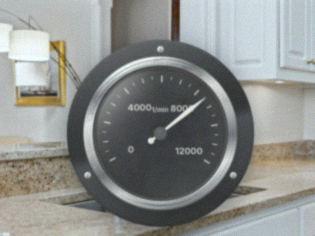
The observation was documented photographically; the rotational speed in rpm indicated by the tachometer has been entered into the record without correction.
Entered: 8500 rpm
